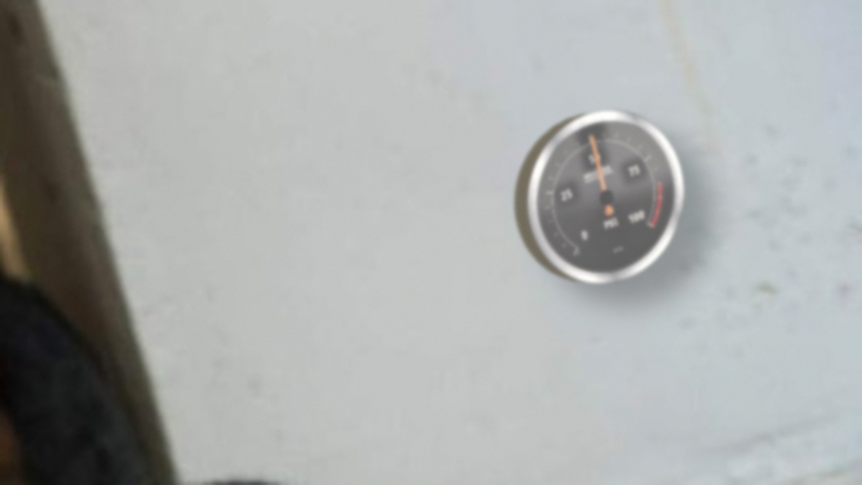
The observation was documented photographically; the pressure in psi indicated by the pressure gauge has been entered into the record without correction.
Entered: 50 psi
